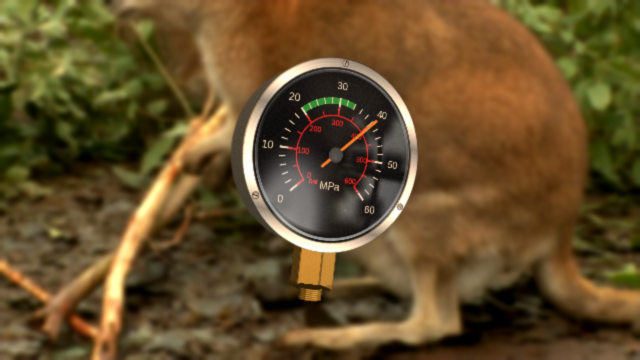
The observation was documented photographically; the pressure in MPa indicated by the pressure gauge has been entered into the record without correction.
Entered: 40 MPa
